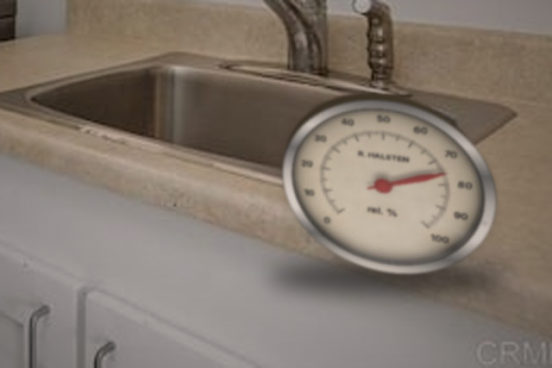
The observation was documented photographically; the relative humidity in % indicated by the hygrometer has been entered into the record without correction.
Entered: 75 %
